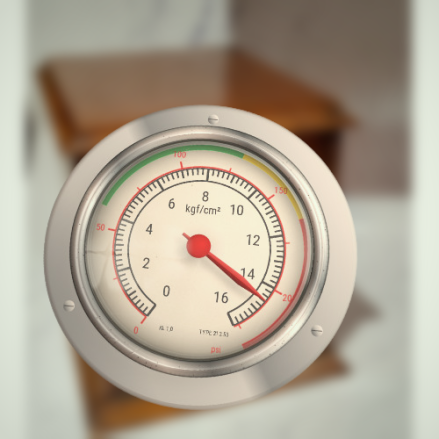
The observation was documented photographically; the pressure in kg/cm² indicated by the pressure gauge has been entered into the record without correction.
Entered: 14.6 kg/cm²
